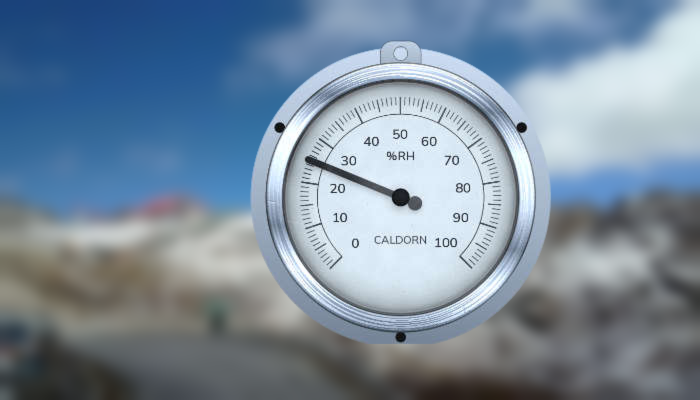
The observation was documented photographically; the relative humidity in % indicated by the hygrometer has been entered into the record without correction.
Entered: 25 %
